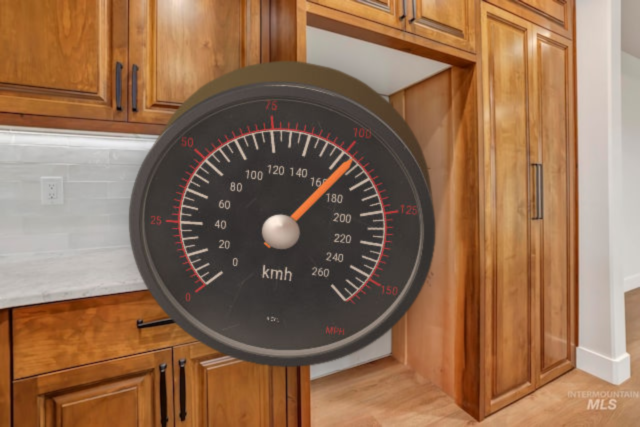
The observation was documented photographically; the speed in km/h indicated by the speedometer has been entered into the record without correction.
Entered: 165 km/h
